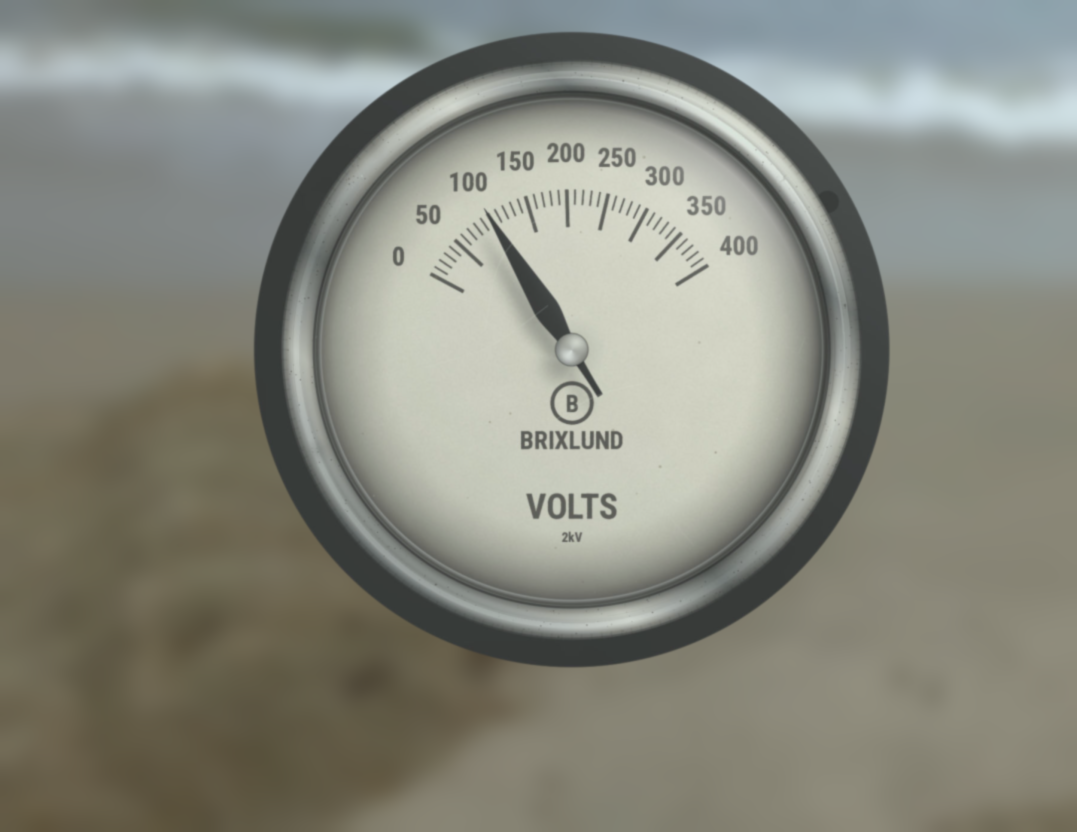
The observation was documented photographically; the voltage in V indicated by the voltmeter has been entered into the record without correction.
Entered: 100 V
